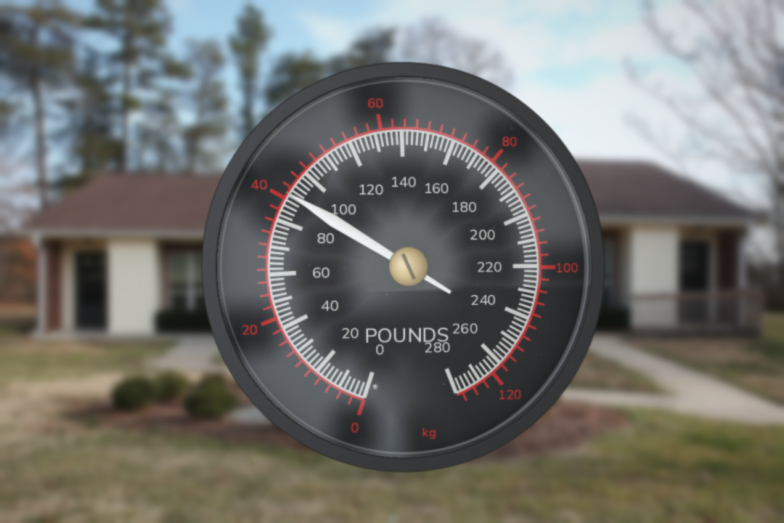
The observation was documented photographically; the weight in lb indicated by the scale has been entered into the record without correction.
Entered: 90 lb
